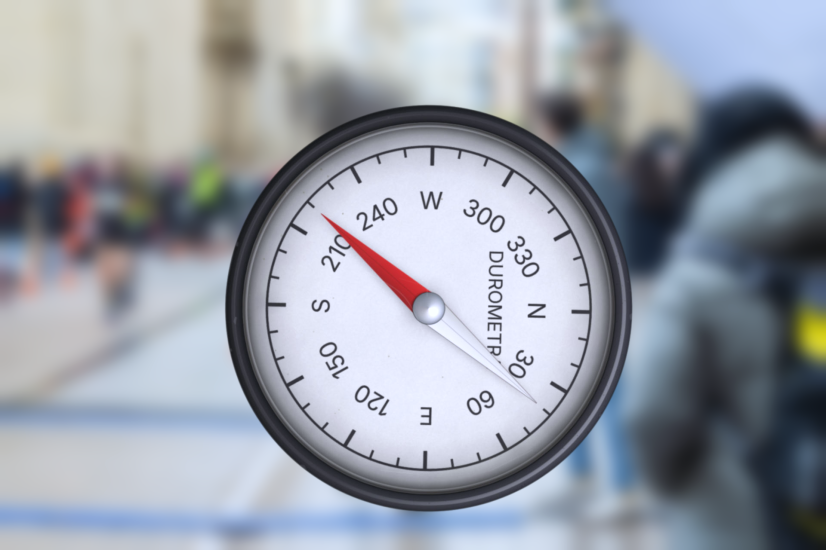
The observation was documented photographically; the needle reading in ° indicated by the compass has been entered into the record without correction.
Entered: 220 °
